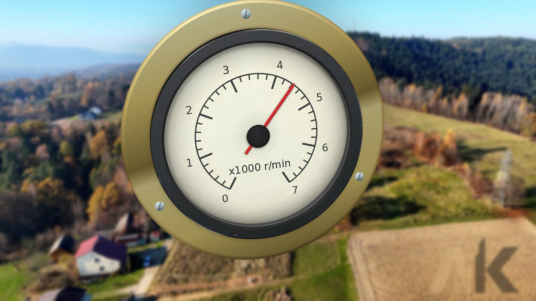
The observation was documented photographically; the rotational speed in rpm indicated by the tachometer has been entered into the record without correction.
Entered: 4400 rpm
